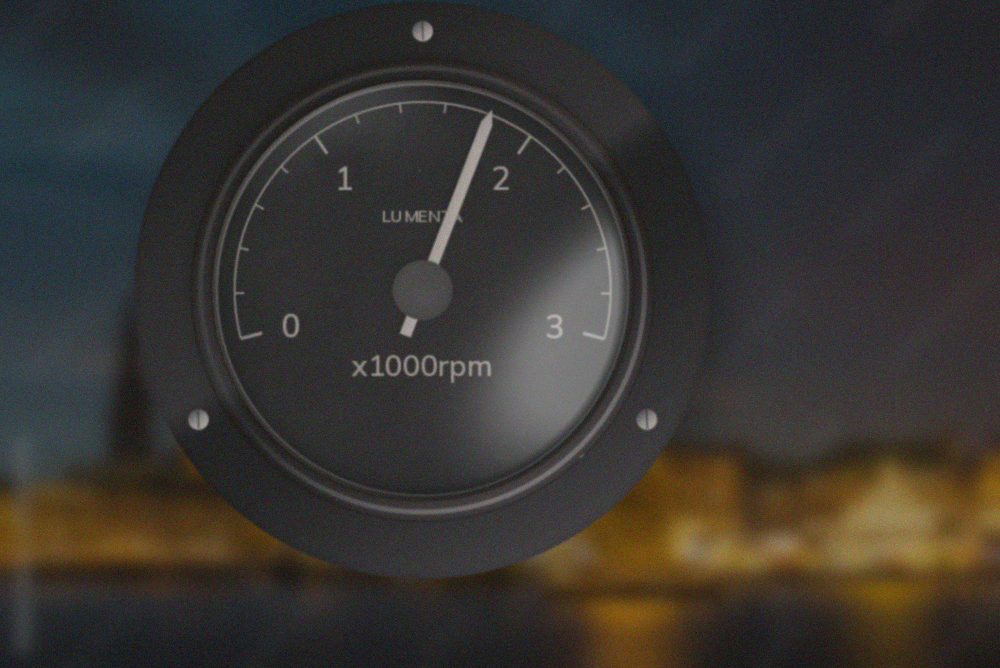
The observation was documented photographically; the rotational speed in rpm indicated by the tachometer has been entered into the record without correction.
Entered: 1800 rpm
